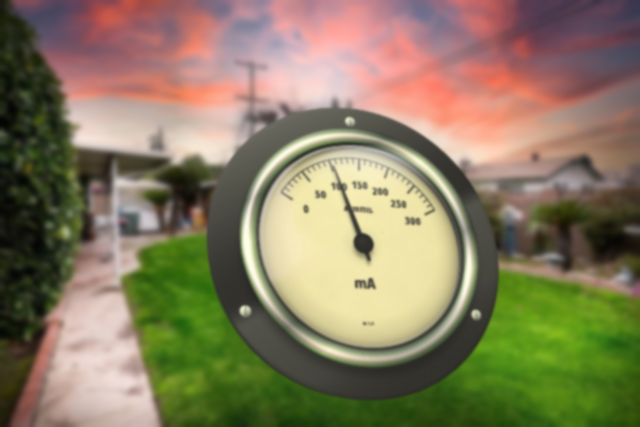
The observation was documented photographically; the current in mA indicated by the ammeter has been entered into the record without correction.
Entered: 100 mA
